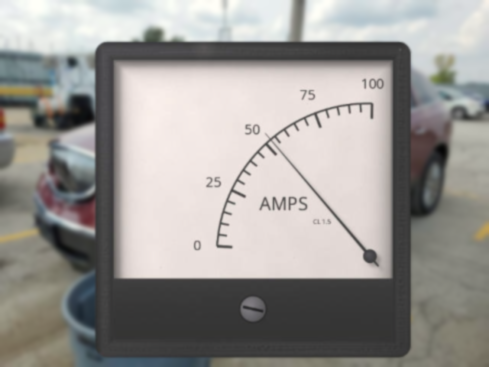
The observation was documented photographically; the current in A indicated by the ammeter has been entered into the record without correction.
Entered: 52.5 A
